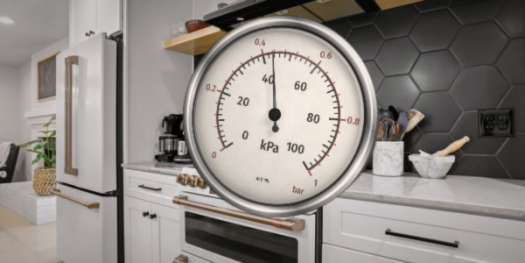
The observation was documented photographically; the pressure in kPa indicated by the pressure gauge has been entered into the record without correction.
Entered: 44 kPa
